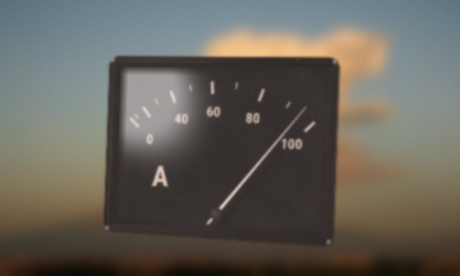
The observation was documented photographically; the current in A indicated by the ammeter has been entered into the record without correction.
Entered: 95 A
